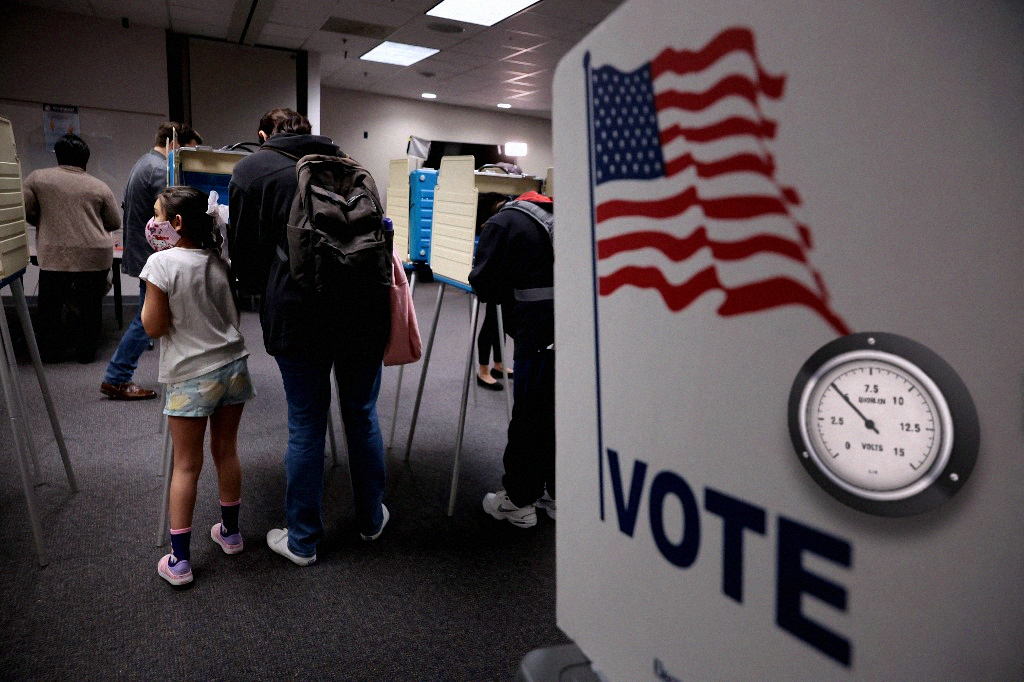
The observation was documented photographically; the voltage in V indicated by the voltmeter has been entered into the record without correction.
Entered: 5 V
